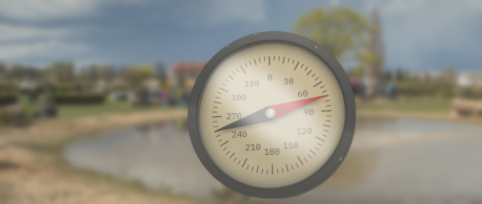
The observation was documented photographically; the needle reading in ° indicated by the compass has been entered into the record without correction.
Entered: 75 °
